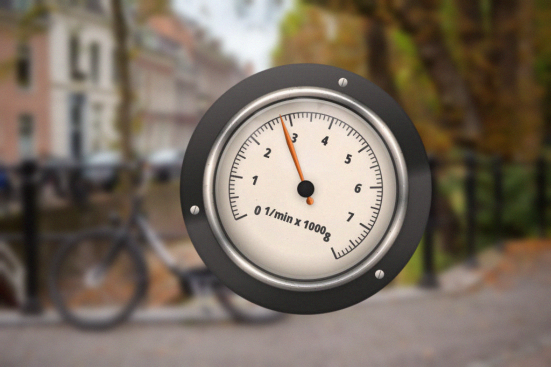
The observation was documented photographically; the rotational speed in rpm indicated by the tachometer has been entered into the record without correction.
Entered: 2800 rpm
